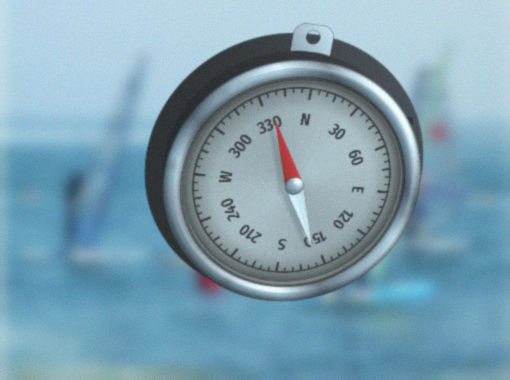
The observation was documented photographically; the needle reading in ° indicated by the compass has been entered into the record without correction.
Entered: 335 °
